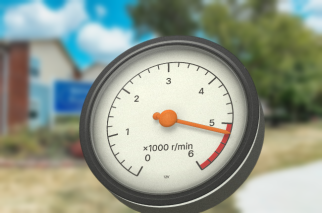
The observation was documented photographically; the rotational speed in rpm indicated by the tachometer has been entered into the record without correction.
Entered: 5200 rpm
